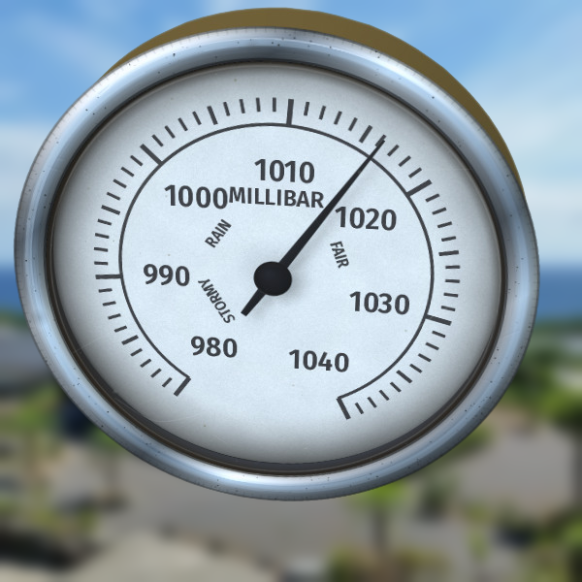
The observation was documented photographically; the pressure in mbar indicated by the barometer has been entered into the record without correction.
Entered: 1016 mbar
